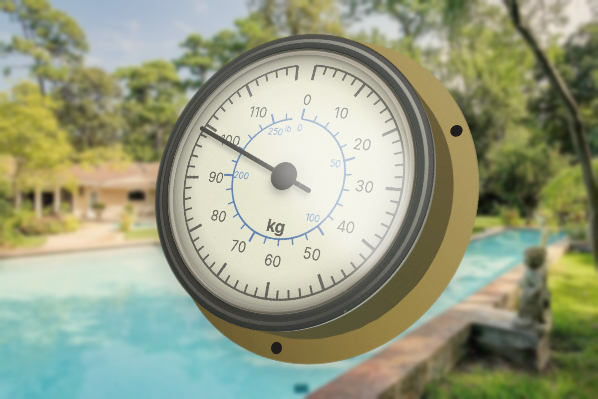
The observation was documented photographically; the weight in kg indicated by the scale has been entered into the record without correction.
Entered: 99 kg
